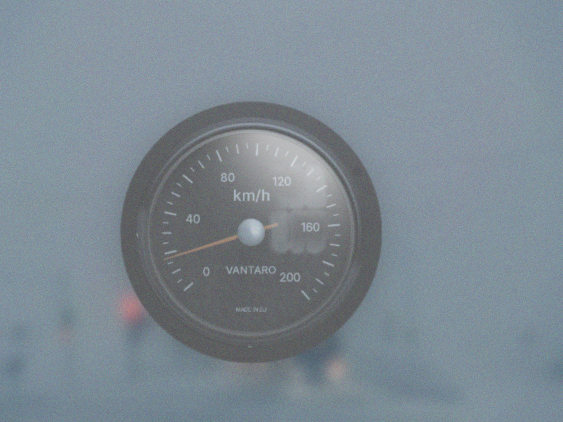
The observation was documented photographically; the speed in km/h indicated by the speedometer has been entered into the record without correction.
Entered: 17.5 km/h
